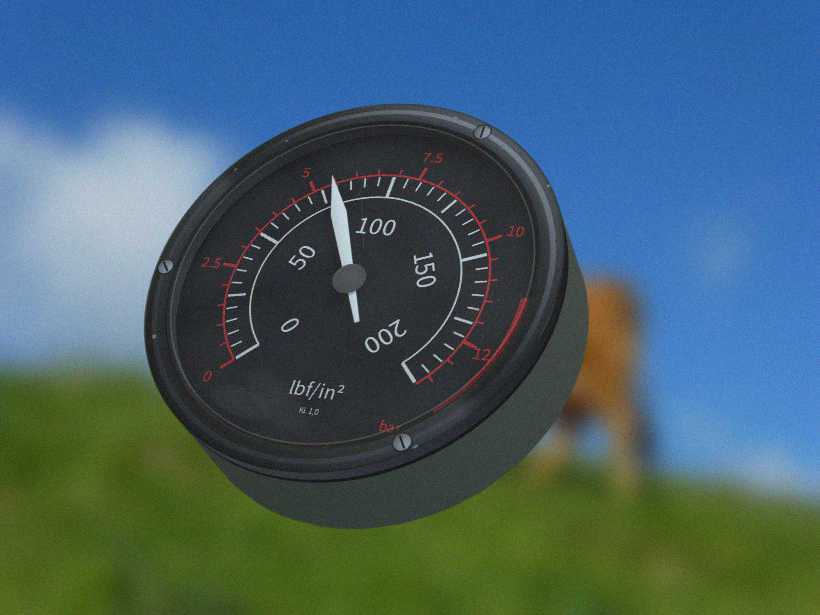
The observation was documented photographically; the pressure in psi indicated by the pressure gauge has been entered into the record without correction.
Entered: 80 psi
